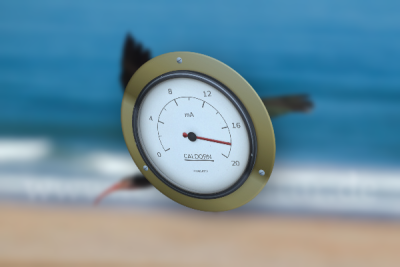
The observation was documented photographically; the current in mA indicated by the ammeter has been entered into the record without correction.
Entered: 18 mA
